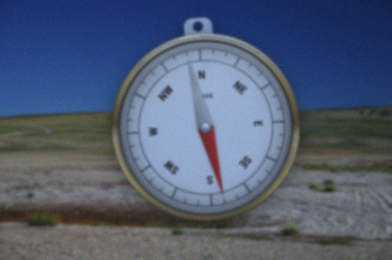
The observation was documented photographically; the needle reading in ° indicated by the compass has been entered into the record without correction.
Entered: 170 °
